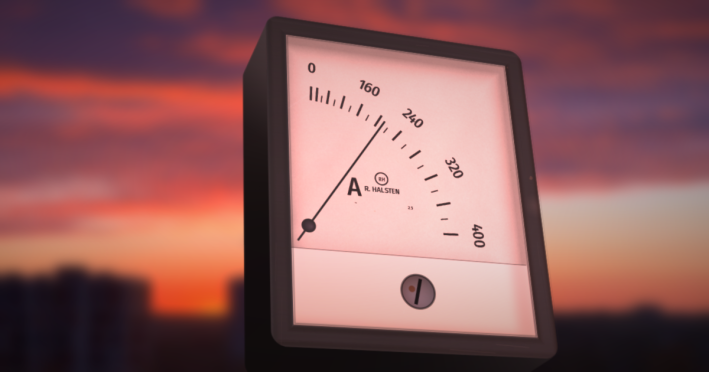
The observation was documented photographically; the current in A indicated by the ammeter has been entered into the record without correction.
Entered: 210 A
